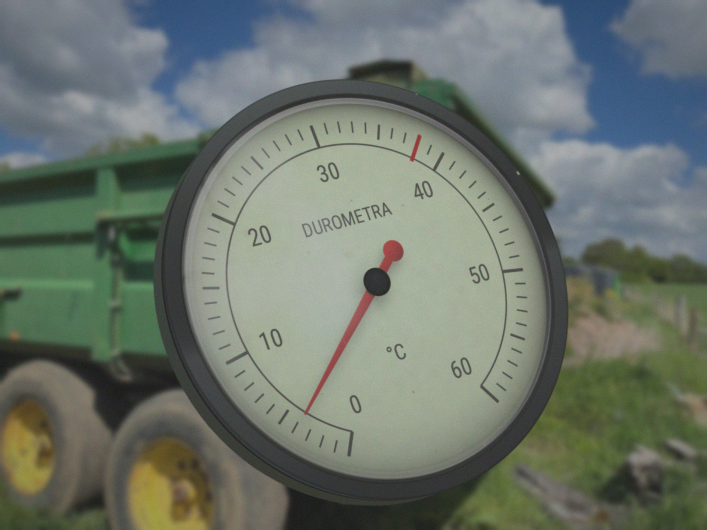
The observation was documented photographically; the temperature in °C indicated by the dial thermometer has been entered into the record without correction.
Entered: 4 °C
